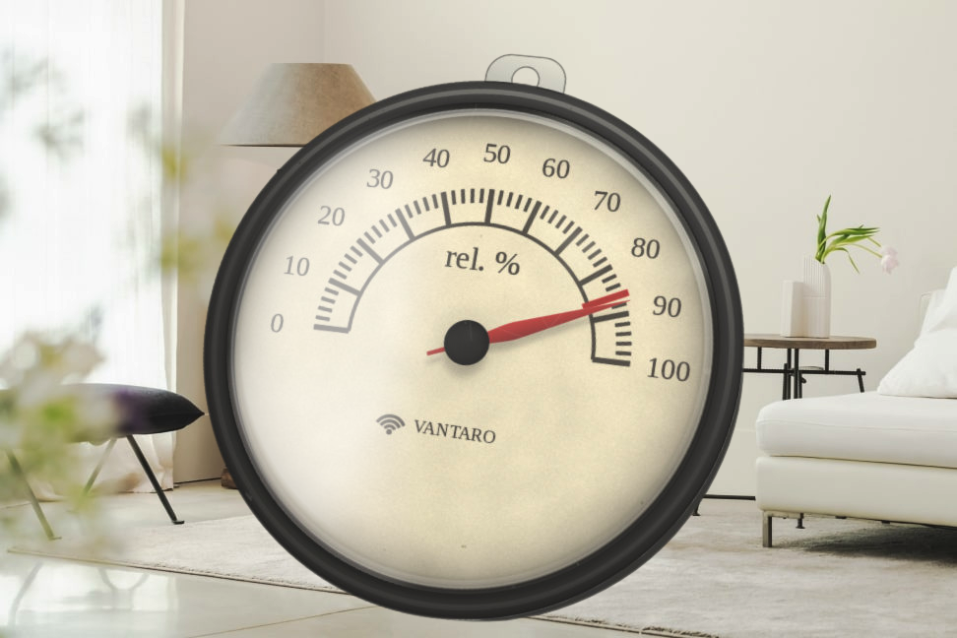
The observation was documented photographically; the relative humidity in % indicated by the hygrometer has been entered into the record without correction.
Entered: 88 %
